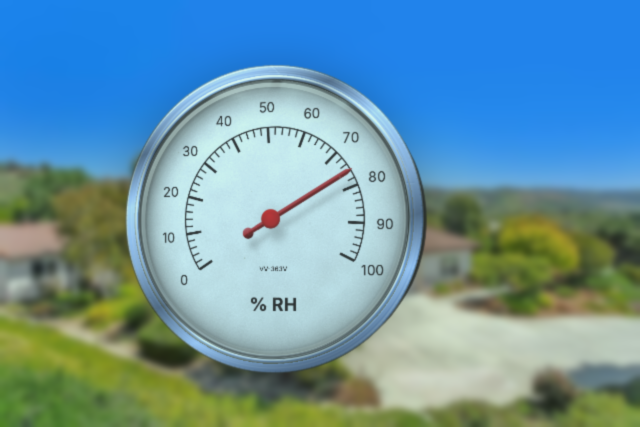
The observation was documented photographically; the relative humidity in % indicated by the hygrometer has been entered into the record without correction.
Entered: 76 %
